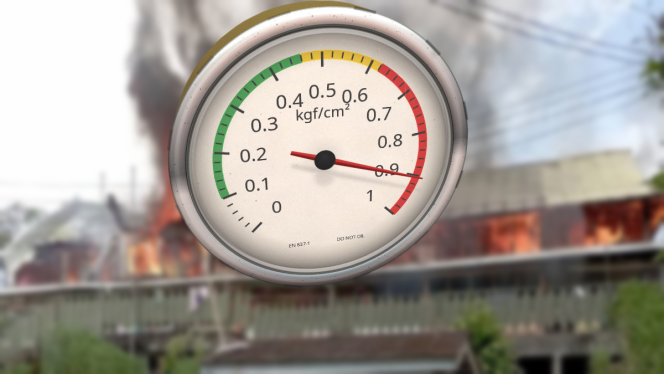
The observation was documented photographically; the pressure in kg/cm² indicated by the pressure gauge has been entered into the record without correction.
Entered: 0.9 kg/cm²
